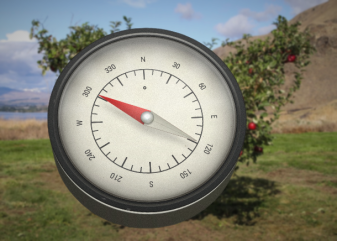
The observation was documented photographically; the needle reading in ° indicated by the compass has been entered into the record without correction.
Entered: 300 °
